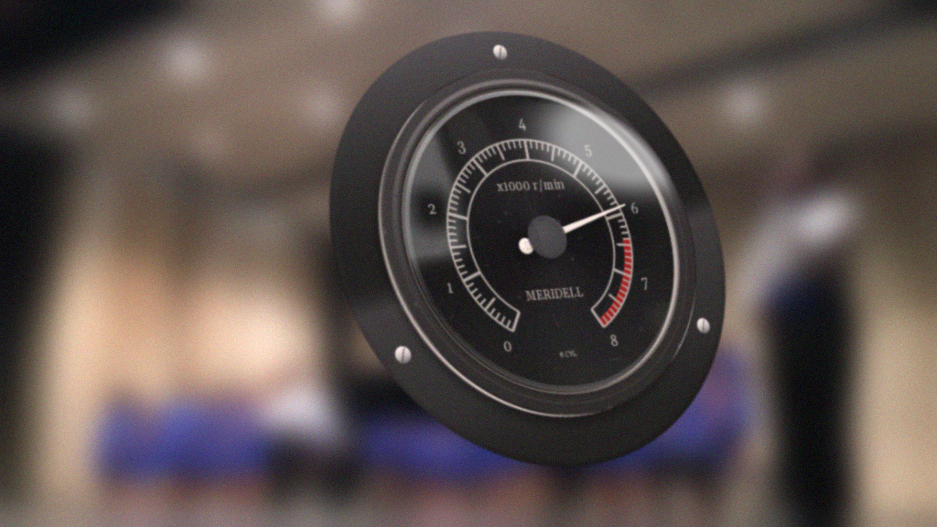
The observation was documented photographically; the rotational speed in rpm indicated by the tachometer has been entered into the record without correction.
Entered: 5900 rpm
